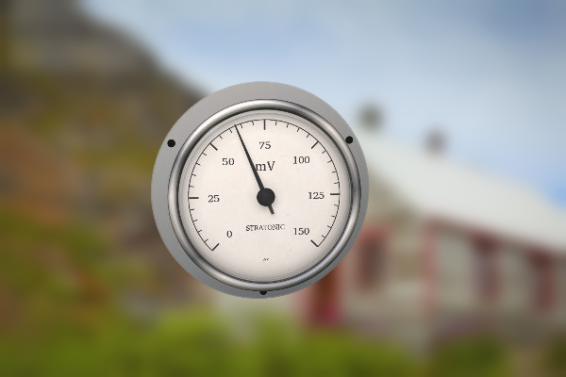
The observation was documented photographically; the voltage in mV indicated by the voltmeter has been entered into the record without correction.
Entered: 62.5 mV
